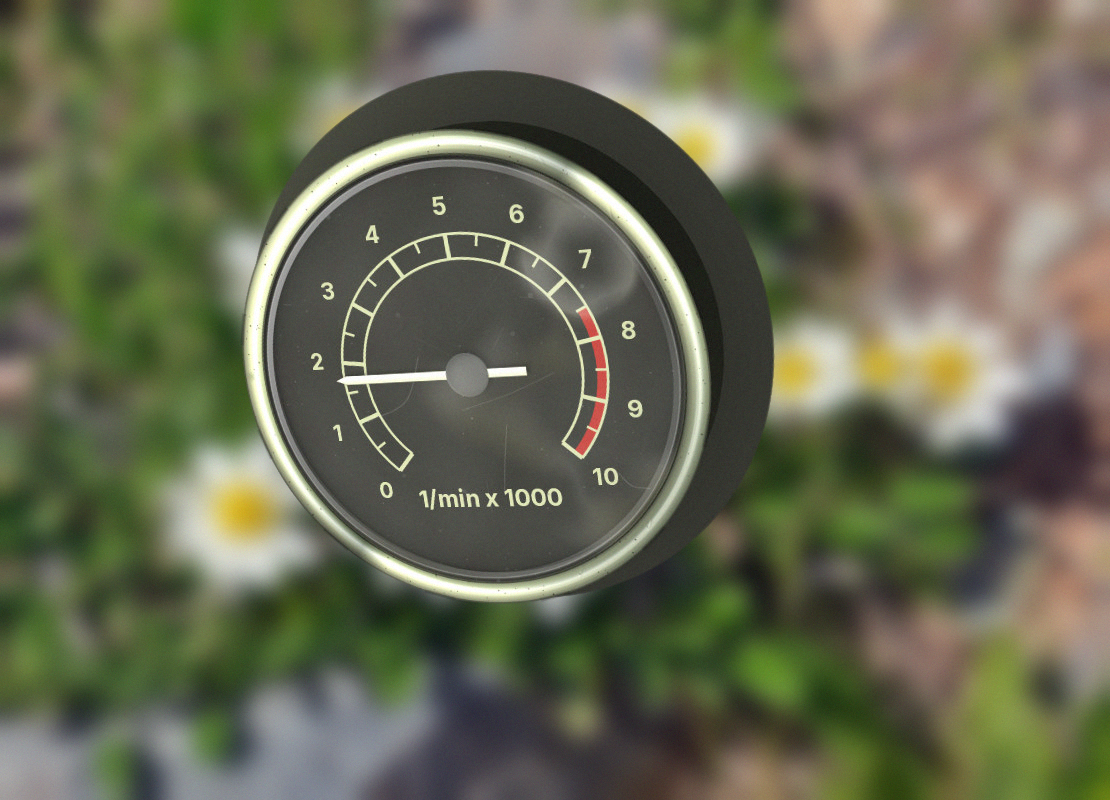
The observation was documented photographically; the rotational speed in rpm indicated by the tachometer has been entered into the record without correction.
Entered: 1750 rpm
